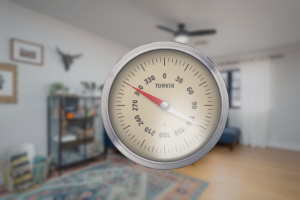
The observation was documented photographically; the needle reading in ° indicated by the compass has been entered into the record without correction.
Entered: 300 °
